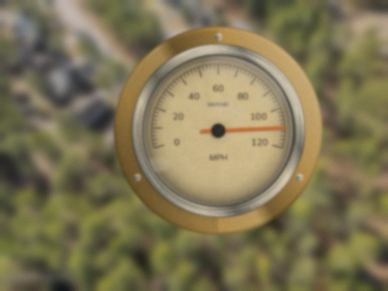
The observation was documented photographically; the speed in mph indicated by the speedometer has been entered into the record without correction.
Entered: 110 mph
